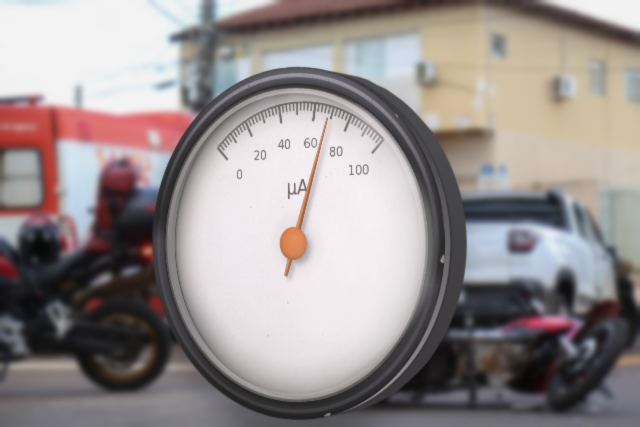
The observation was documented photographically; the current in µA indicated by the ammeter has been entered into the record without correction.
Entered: 70 µA
